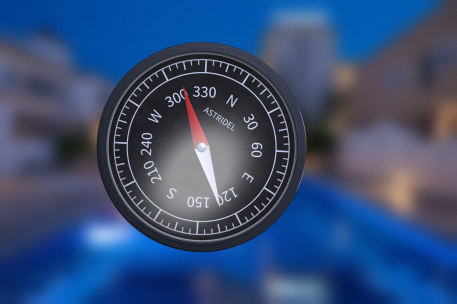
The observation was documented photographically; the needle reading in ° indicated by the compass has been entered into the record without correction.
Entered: 310 °
